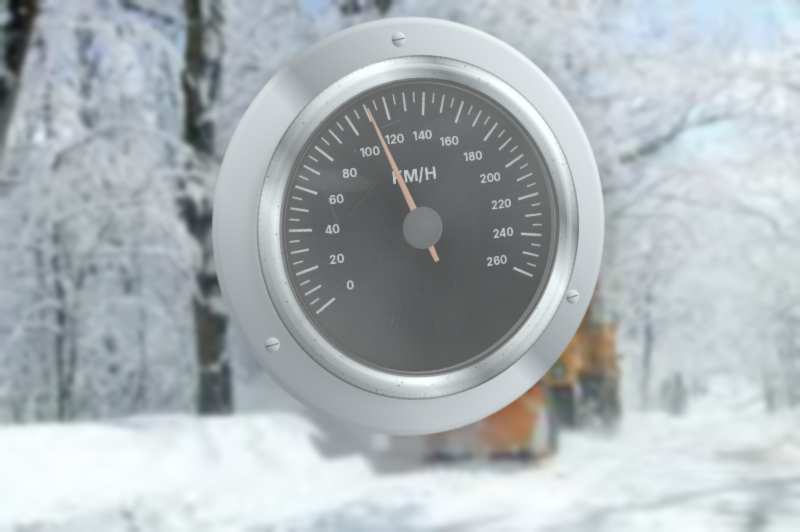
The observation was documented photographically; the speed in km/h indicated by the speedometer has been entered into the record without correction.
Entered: 110 km/h
